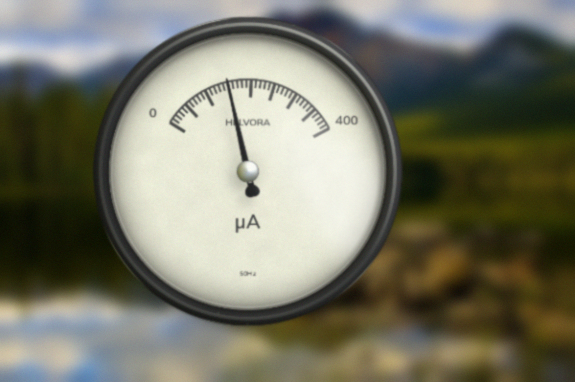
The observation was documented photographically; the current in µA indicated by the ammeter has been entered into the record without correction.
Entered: 150 µA
